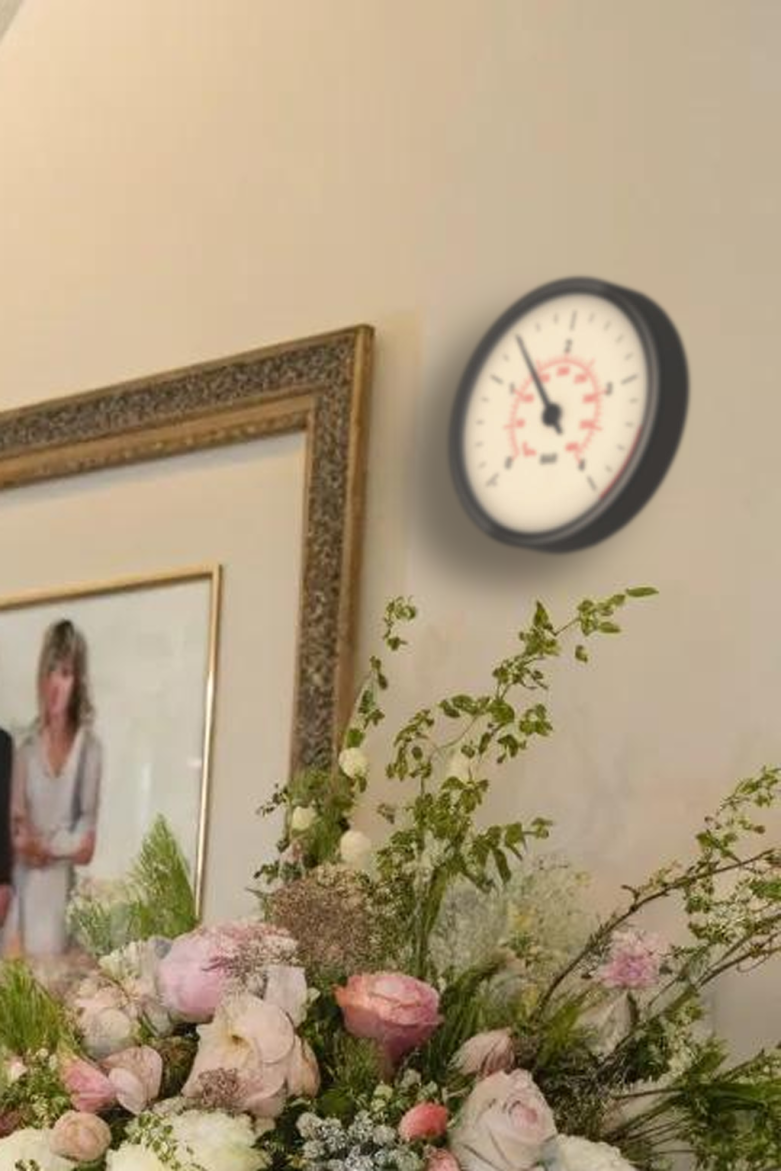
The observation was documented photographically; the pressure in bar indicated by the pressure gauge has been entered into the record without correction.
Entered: 1.4 bar
